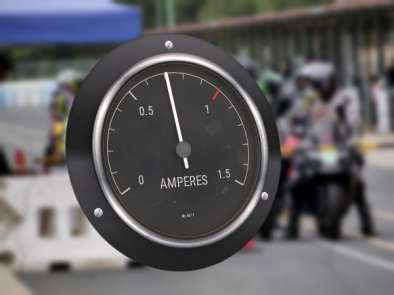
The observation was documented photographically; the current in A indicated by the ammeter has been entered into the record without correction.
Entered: 0.7 A
